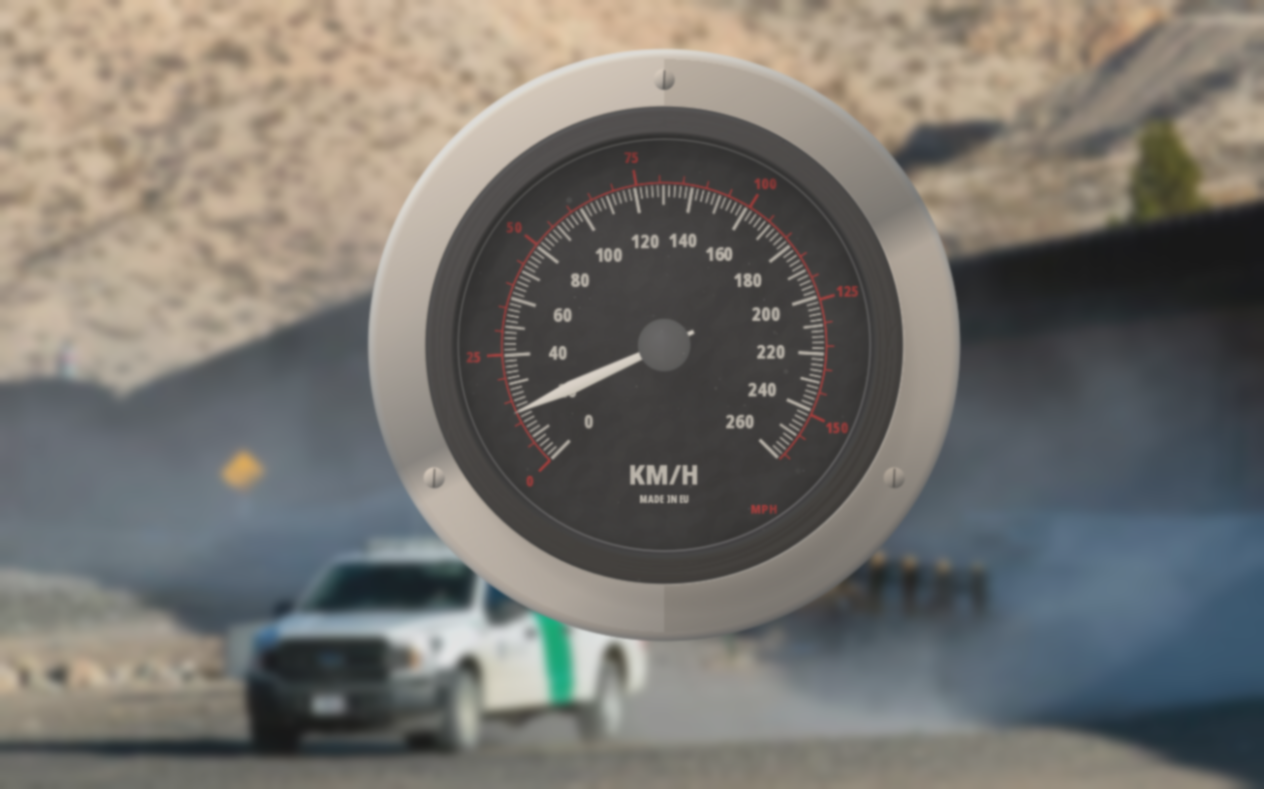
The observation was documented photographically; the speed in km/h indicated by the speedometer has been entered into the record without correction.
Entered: 20 km/h
